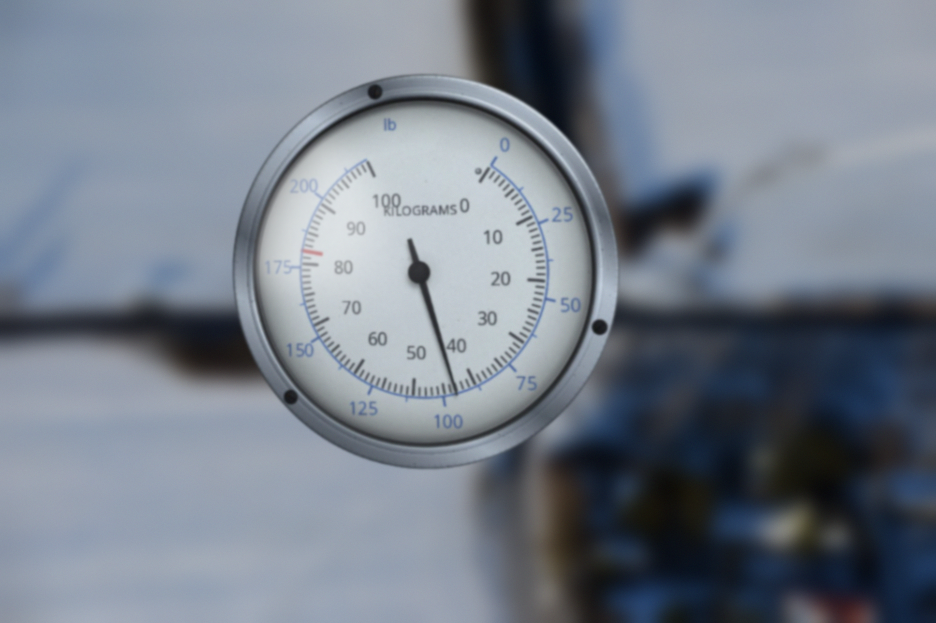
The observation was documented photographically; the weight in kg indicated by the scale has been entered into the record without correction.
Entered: 43 kg
